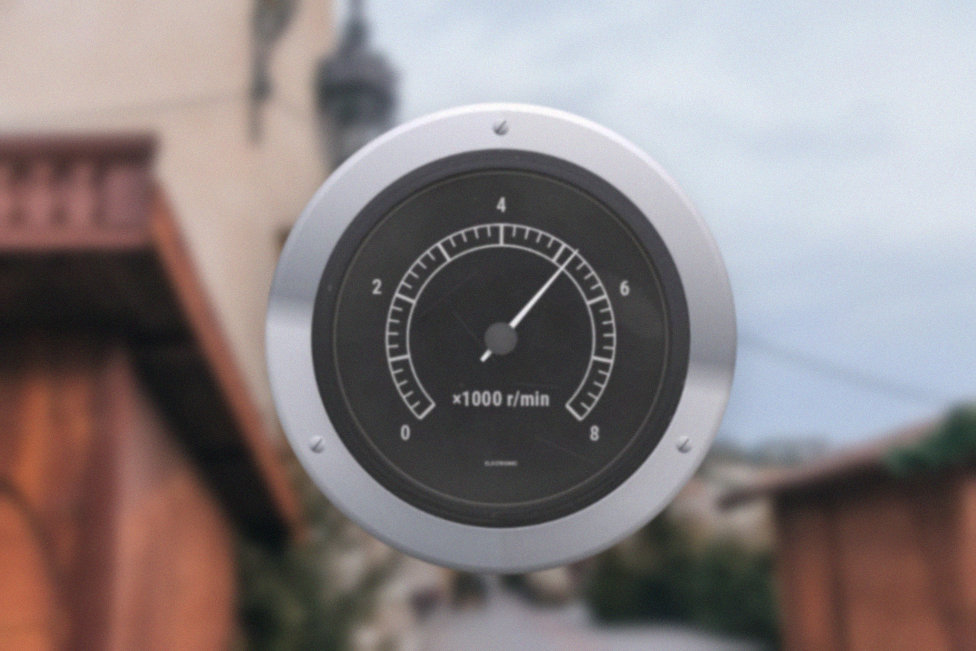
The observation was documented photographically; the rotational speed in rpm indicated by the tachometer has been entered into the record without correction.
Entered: 5200 rpm
